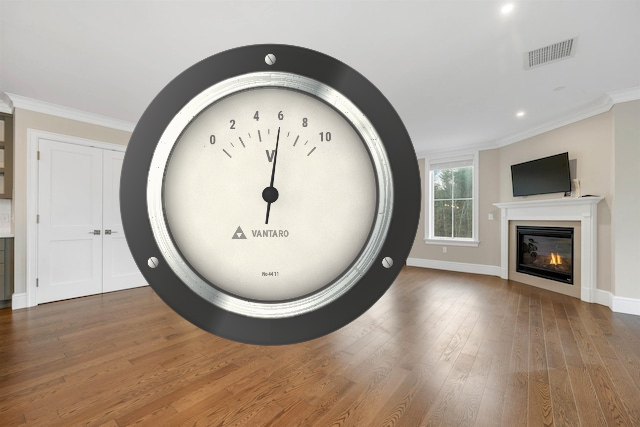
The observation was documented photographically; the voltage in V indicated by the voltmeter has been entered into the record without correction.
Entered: 6 V
